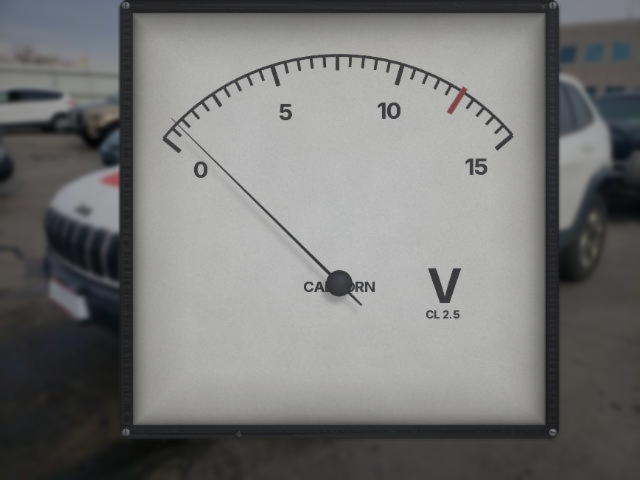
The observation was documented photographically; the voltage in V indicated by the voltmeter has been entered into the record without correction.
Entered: 0.75 V
